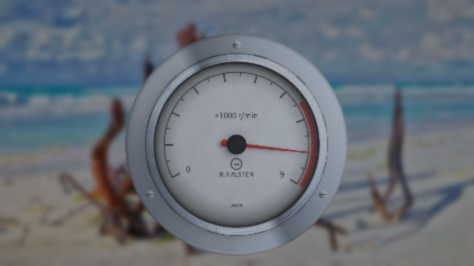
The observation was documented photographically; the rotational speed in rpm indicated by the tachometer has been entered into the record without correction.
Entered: 8000 rpm
